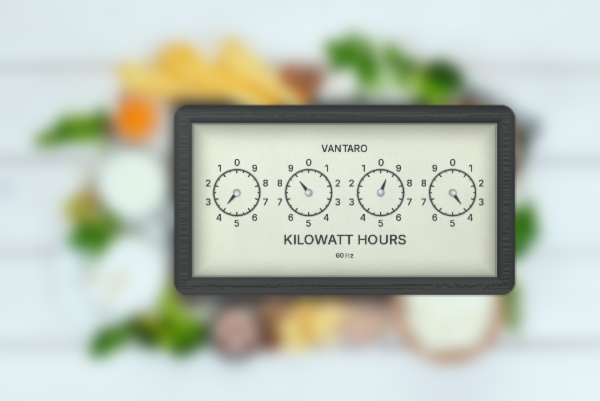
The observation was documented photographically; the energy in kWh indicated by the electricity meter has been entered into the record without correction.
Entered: 3894 kWh
